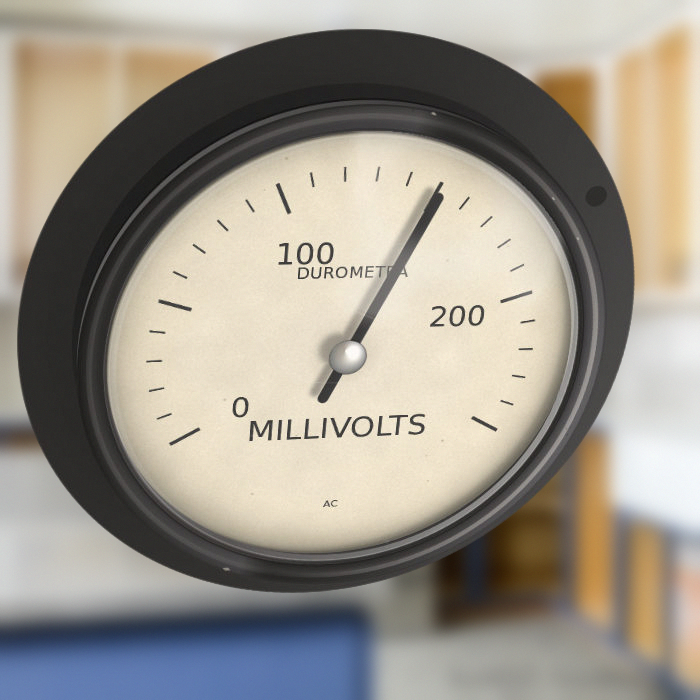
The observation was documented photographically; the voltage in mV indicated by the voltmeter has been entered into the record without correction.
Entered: 150 mV
